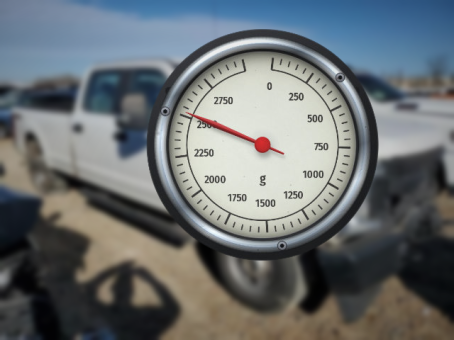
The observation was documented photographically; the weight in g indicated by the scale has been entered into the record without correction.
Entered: 2525 g
